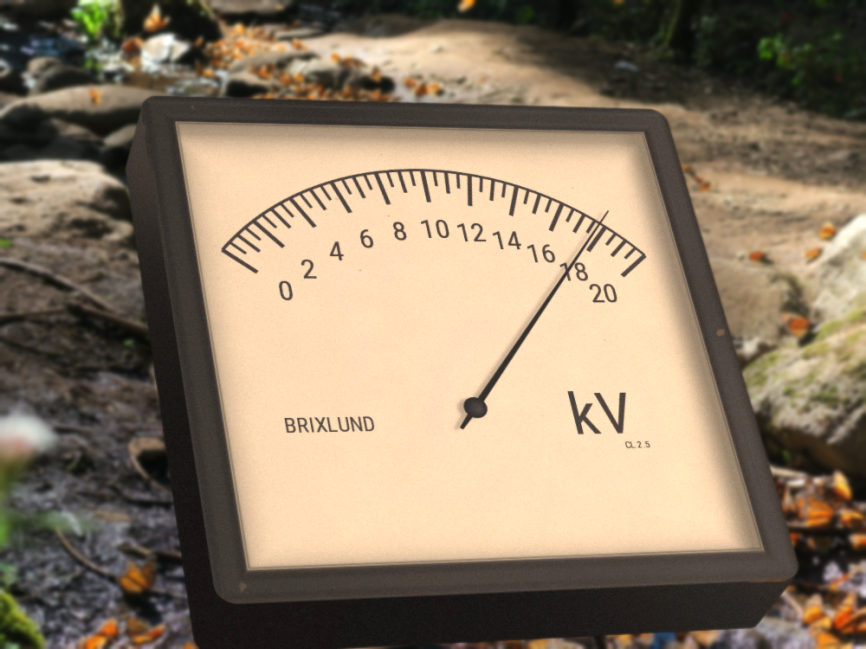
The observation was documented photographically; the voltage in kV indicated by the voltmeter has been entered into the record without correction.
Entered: 17.75 kV
